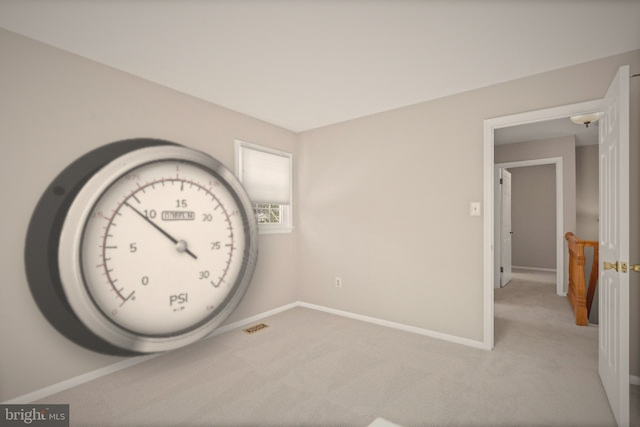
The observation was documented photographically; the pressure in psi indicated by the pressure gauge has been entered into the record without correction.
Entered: 9 psi
